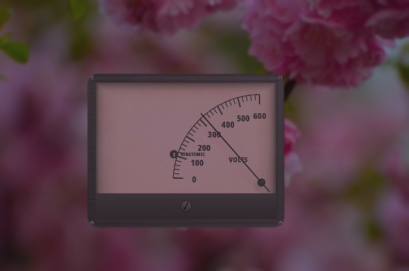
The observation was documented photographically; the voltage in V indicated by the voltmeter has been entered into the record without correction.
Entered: 320 V
